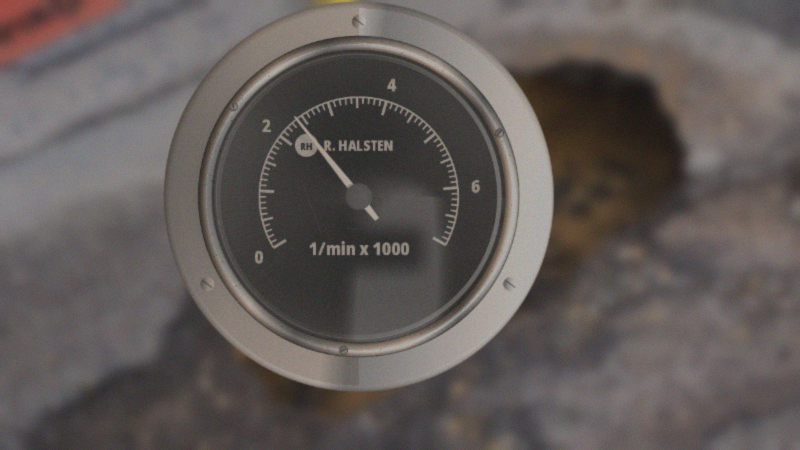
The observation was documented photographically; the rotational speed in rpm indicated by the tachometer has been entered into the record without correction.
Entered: 2400 rpm
